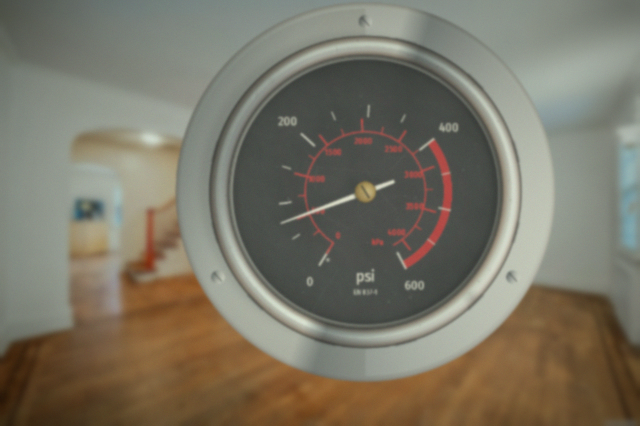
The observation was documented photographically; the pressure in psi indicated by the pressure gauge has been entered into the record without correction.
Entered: 75 psi
